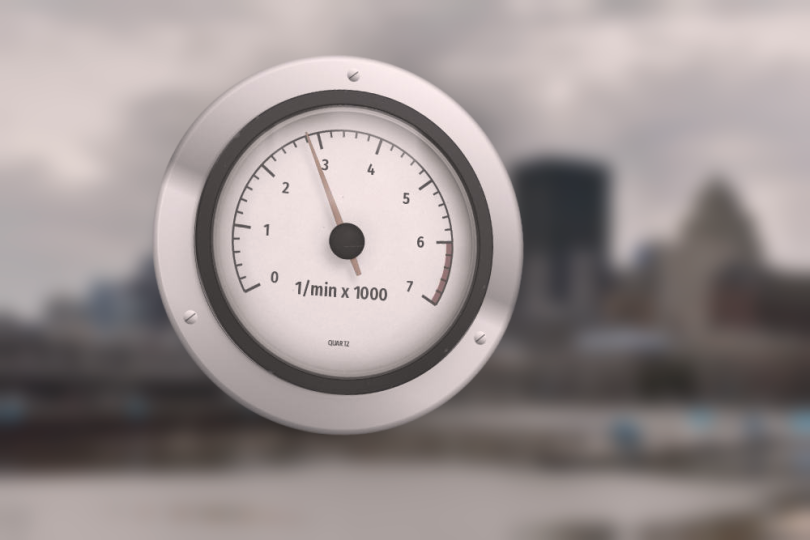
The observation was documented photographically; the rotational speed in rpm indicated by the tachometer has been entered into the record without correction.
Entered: 2800 rpm
